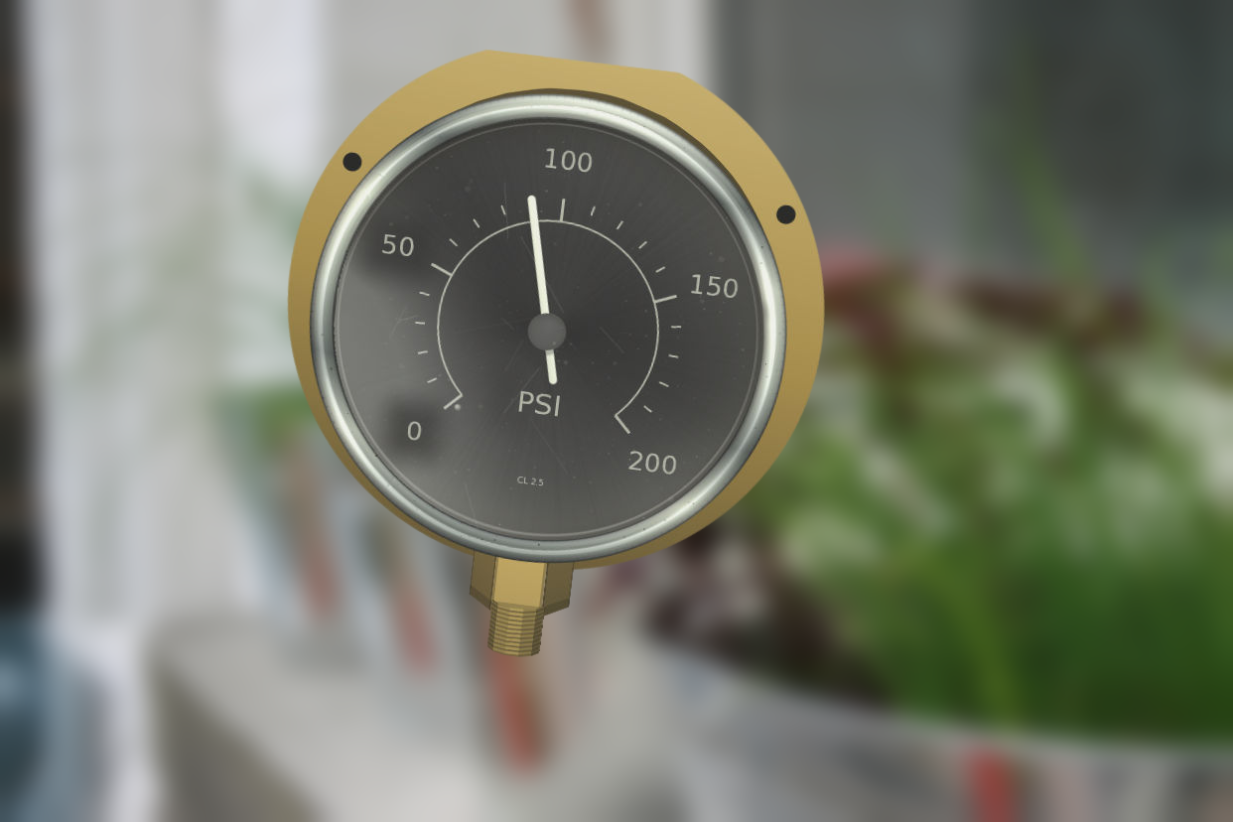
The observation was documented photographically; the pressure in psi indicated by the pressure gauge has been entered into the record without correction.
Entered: 90 psi
